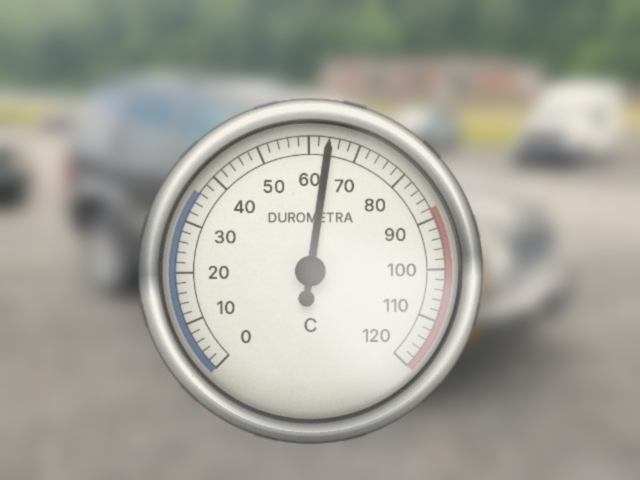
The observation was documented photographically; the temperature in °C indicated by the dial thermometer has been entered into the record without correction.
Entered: 64 °C
